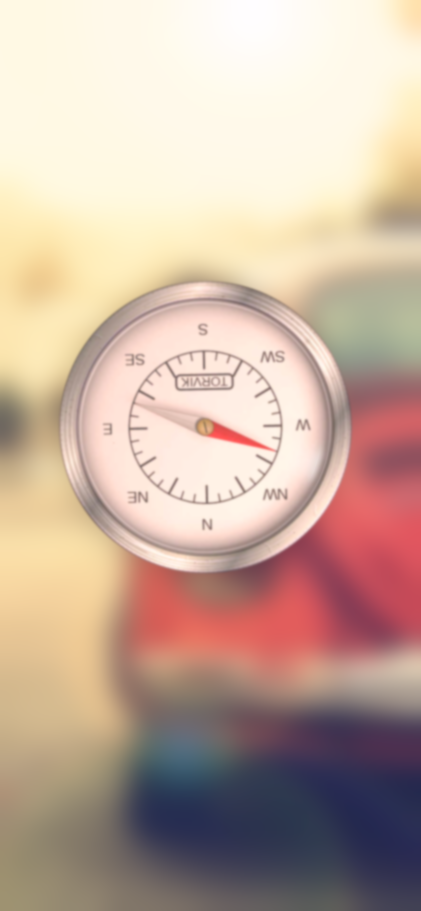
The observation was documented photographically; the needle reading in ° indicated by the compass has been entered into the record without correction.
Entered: 290 °
